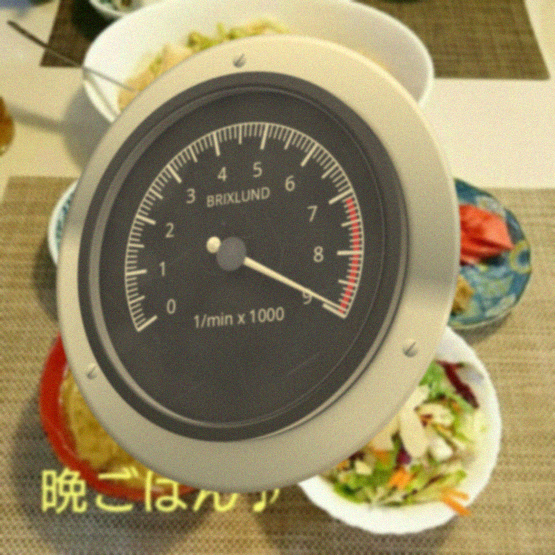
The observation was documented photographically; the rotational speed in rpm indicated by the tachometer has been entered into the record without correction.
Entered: 8900 rpm
